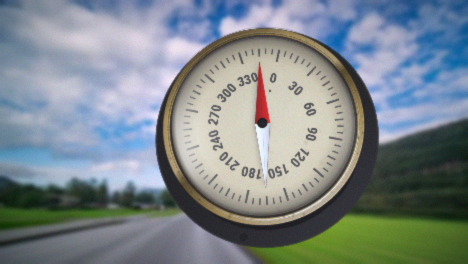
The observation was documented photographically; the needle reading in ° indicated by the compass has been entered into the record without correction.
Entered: 345 °
